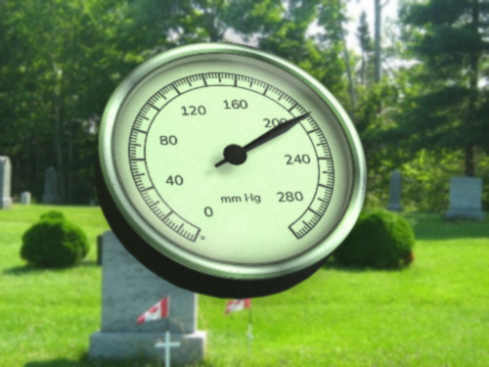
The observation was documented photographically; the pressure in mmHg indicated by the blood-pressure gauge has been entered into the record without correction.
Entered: 210 mmHg
